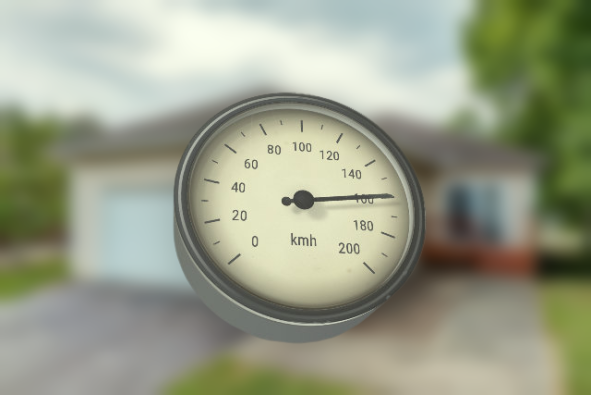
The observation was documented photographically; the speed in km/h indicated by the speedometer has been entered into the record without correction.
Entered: 160 km/h
